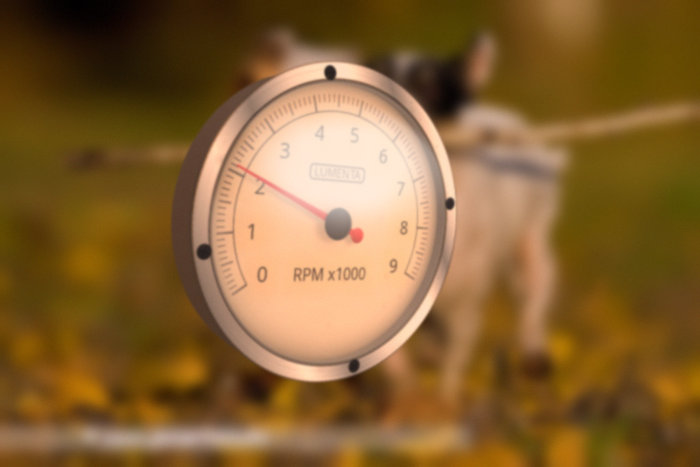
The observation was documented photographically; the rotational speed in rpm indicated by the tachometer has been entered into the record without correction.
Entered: 2100 rpm
